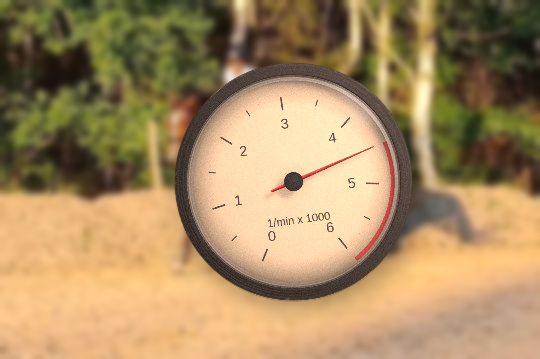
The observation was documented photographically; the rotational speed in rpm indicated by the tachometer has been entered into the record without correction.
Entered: 4500 rpm
